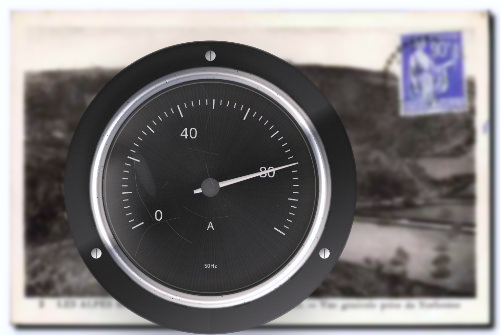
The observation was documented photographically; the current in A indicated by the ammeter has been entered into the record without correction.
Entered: 80 A
